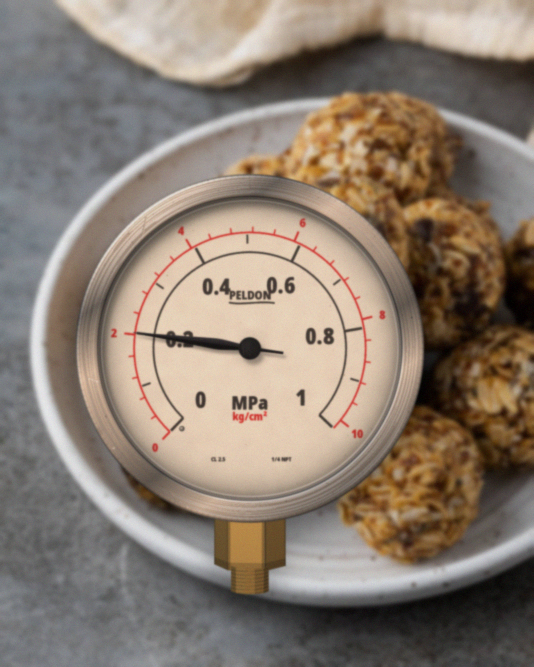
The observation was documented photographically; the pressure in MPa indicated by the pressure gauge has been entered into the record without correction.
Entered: 0.2 MPa
